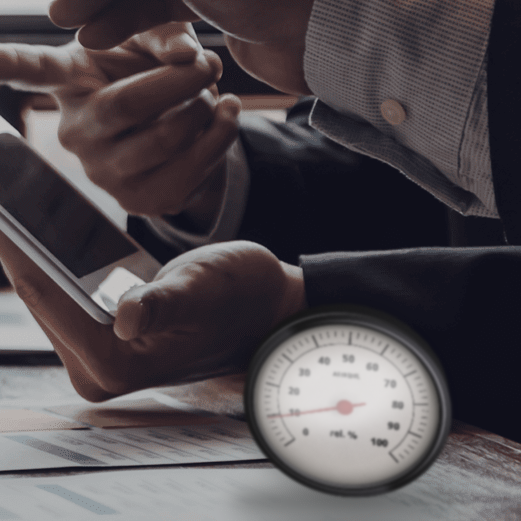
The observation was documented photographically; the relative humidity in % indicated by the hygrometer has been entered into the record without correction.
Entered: 10 %
